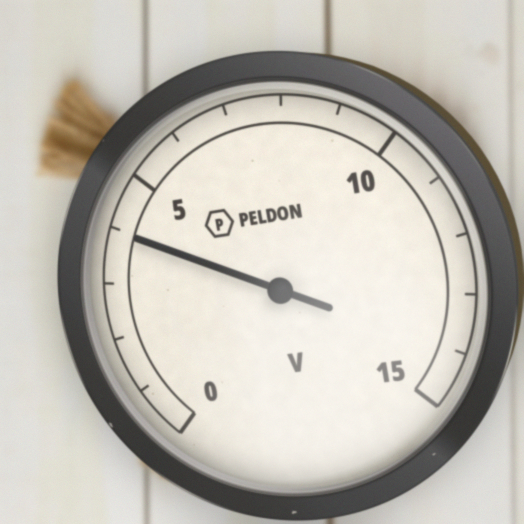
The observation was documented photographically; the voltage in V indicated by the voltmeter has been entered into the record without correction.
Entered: 4 V
